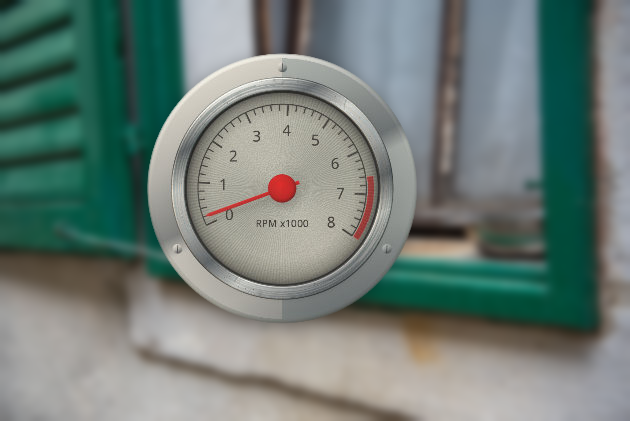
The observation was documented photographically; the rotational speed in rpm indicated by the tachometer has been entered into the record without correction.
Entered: 200 rpm
